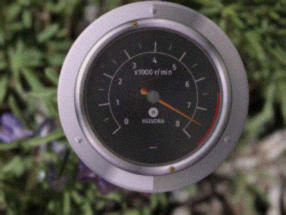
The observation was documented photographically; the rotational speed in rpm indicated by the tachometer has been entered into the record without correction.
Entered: 7500 rpm
